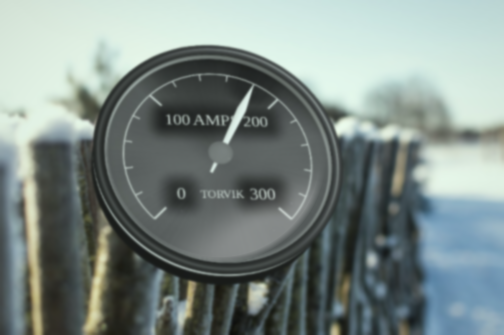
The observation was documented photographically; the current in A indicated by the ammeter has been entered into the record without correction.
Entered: 180 A
